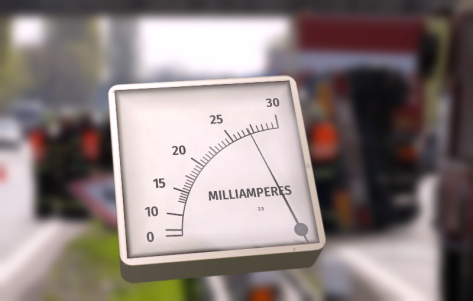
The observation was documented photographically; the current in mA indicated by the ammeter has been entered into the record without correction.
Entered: 27 mA
